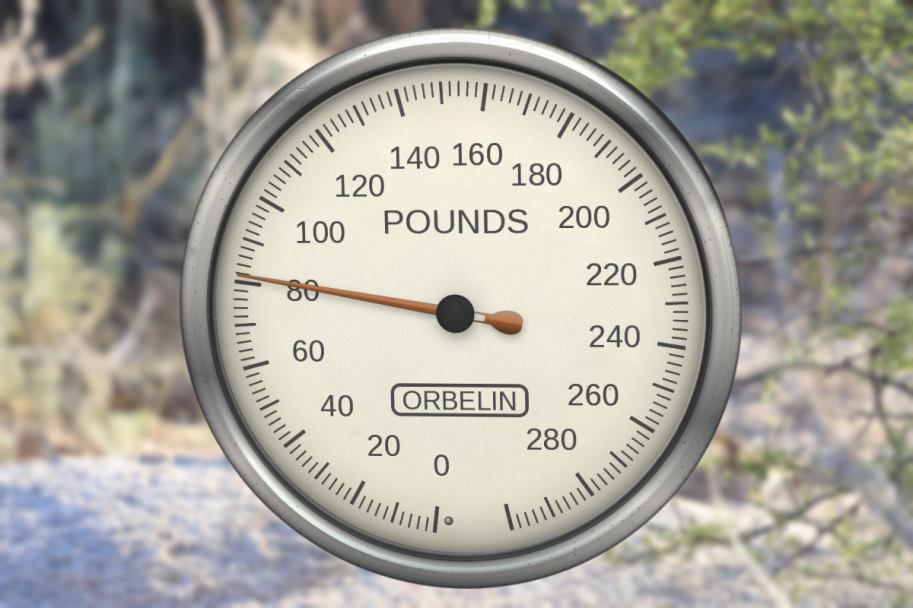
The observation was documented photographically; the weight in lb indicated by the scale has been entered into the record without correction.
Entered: 82 lb
